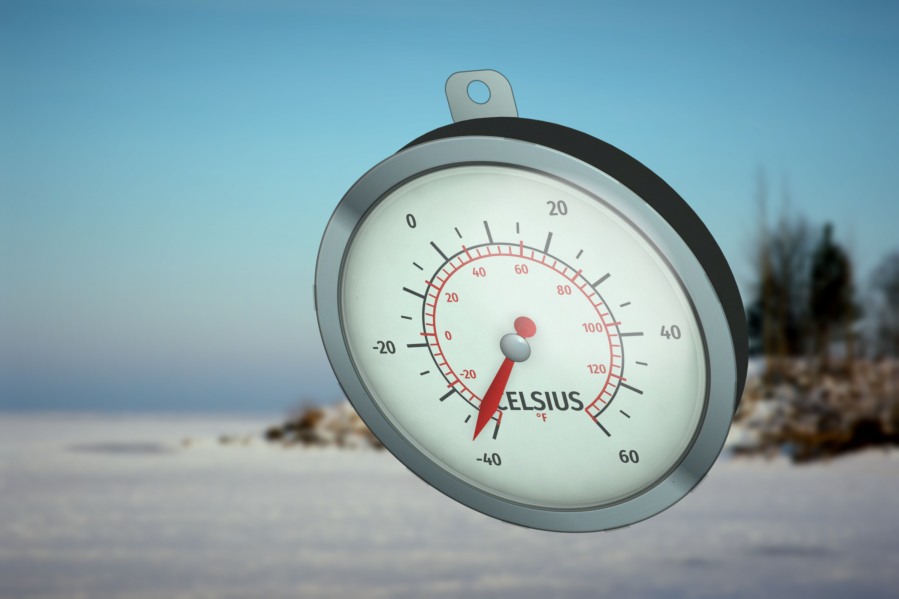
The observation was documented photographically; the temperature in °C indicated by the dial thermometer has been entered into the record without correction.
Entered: -37.5 °C
